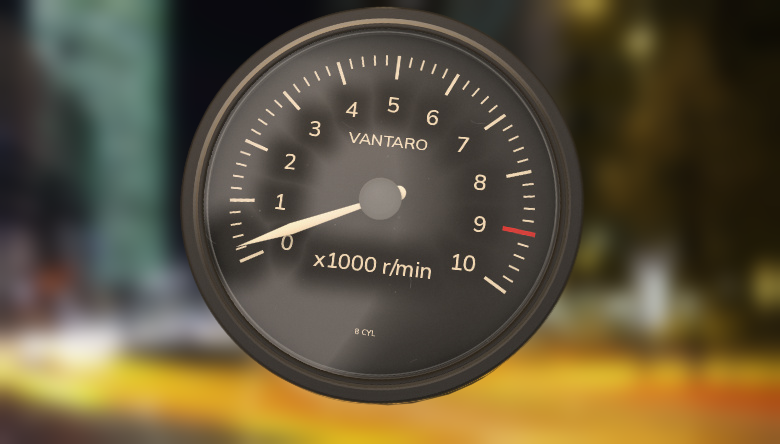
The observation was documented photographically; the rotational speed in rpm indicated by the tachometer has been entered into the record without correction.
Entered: 200 rpm
